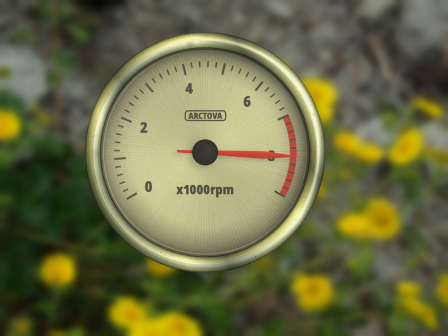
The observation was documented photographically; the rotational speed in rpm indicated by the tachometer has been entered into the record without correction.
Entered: 8000 rpm
